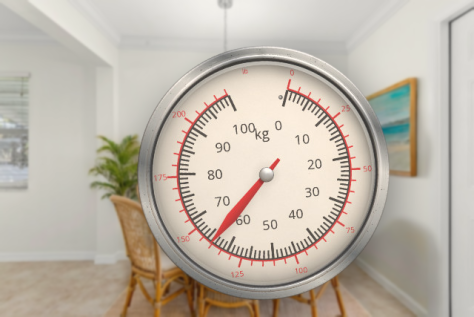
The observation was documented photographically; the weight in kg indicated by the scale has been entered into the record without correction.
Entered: 64 kg
